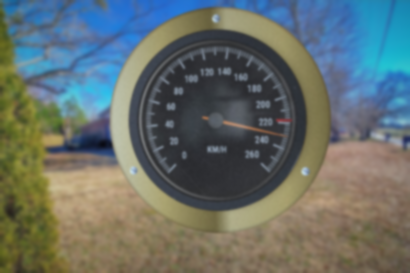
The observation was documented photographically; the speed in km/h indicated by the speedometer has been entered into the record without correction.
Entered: 230 km/h
